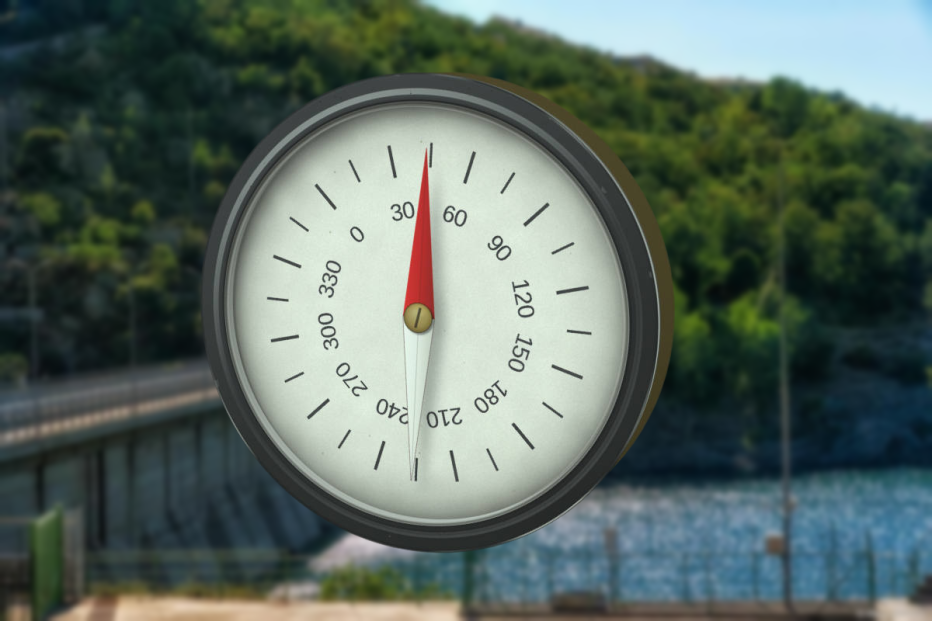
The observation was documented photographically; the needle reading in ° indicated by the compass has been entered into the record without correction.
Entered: 45 °
